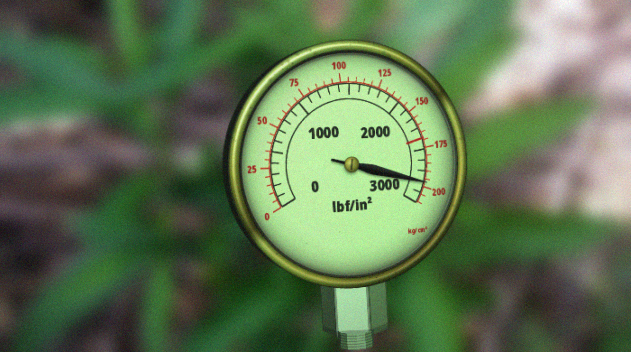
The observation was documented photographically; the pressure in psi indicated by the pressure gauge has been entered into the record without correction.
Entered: 2800 psi
